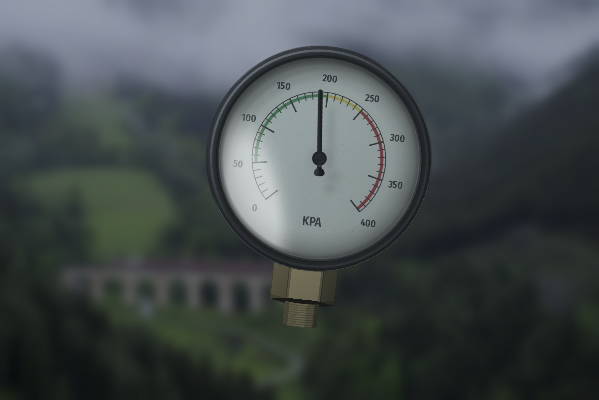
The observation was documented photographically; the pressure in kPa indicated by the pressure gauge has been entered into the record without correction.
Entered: 190 kPa
